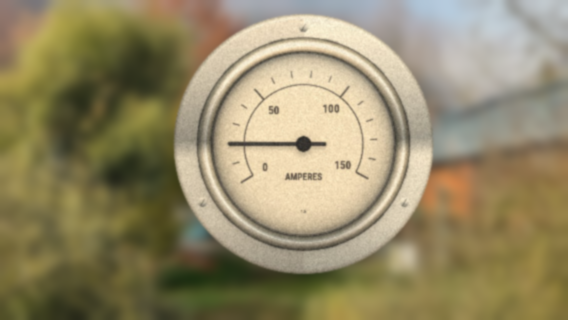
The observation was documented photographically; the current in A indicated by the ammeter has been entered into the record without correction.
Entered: 20 A
